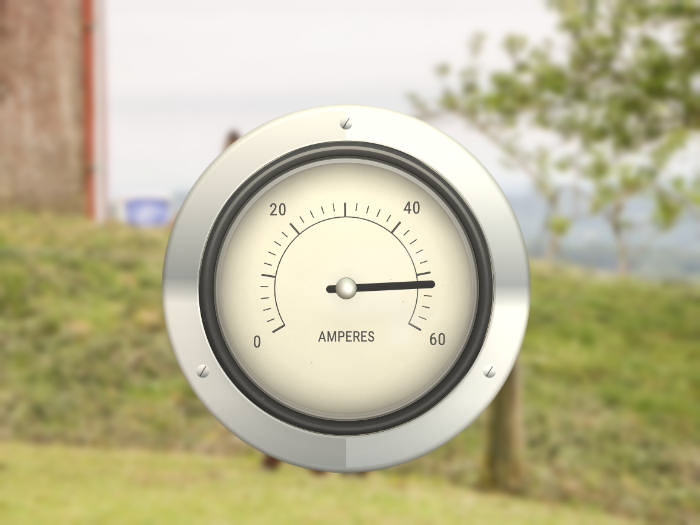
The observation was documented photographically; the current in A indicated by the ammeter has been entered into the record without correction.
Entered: 52 A
